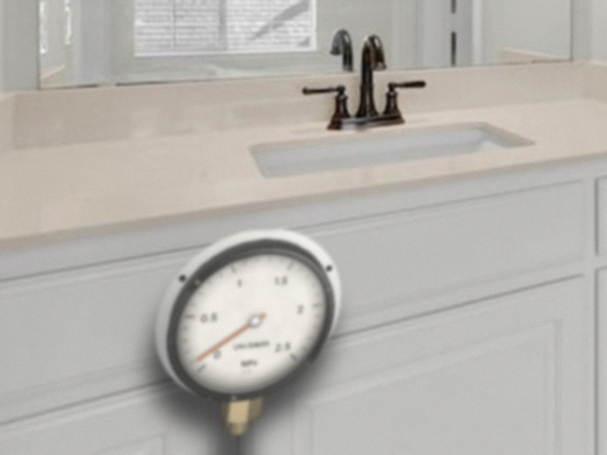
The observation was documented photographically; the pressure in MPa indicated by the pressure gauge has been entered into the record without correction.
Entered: 0.1 MPa
